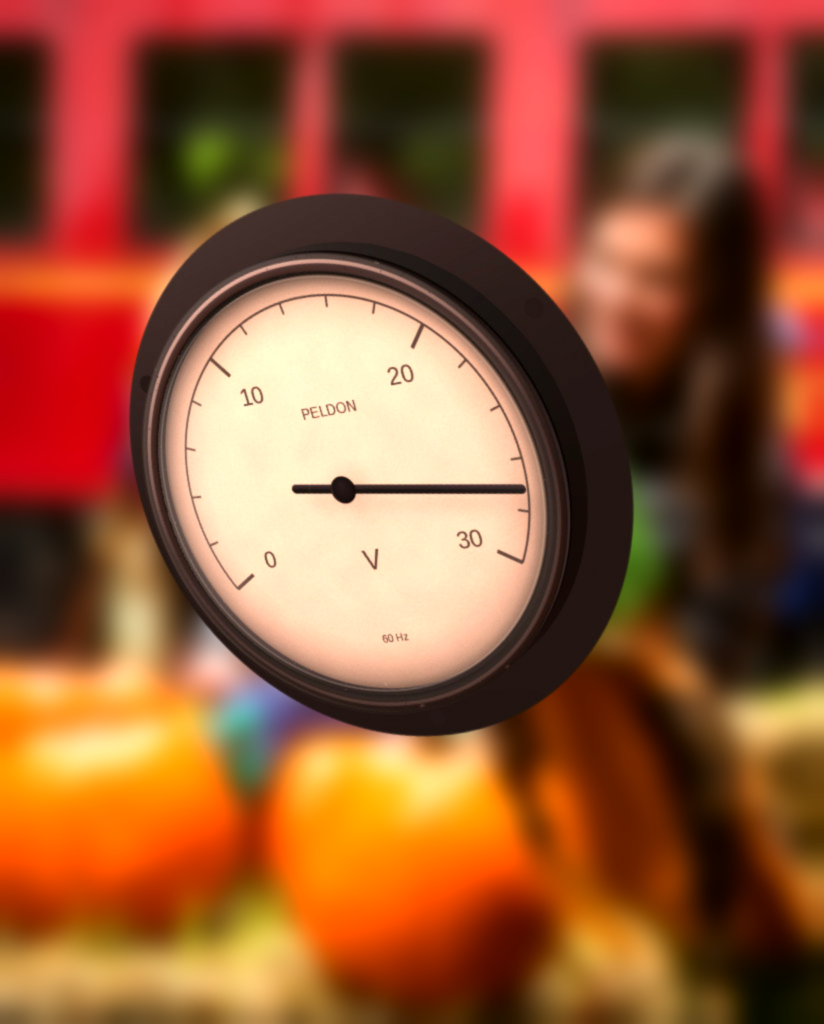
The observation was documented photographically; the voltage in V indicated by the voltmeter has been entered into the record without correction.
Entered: 27 V
